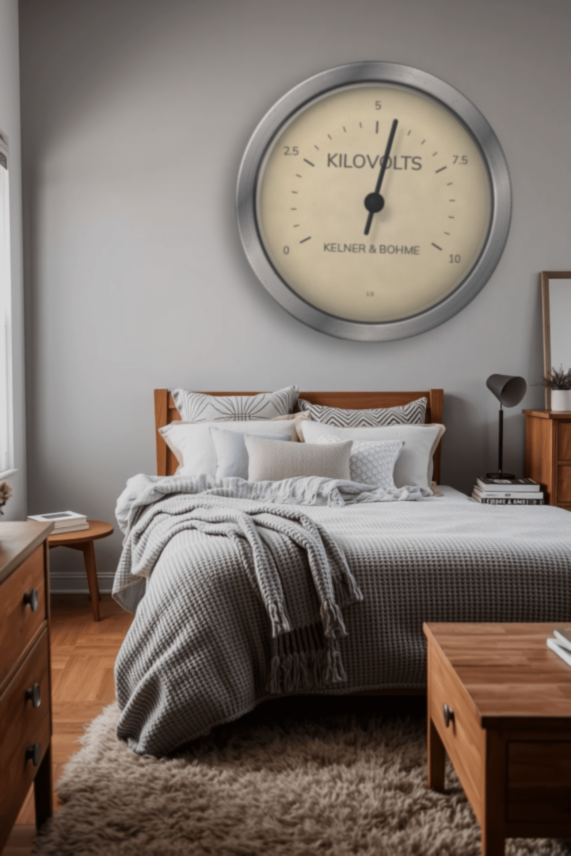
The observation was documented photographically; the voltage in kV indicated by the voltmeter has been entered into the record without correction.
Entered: 5.5 kV
